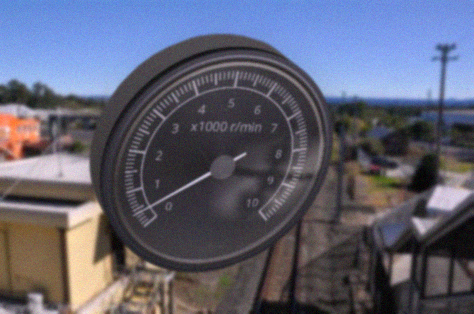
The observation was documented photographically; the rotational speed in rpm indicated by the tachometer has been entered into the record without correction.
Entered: 500 rpm
